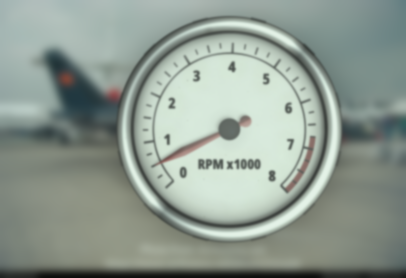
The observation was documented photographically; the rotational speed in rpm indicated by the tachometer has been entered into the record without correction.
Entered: 500 rpm
